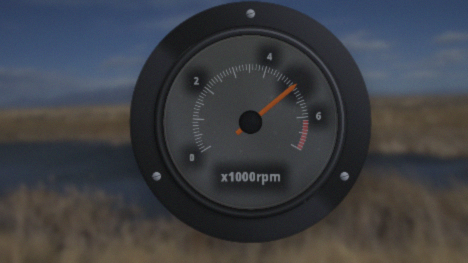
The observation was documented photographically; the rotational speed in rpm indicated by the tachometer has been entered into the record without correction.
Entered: 5000 rpm
